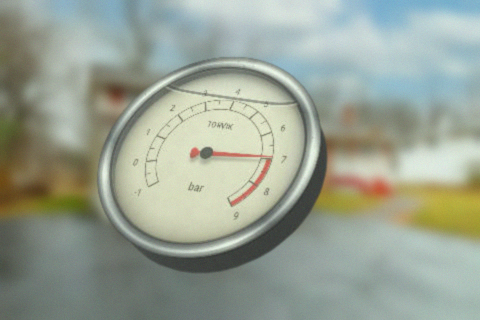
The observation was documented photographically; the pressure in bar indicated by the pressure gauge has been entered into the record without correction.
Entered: 7 bar
